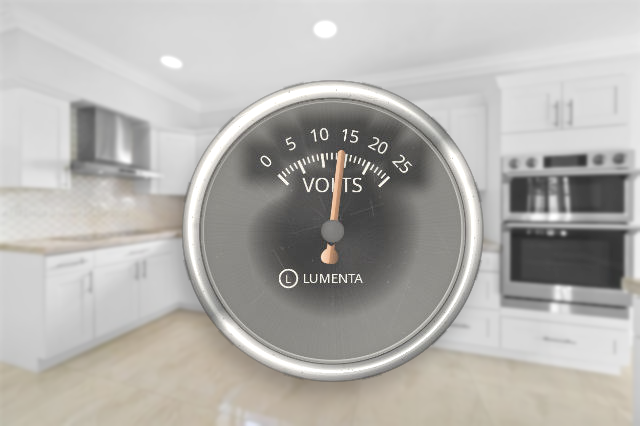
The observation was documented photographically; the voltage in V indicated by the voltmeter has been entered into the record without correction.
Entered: 14 V
